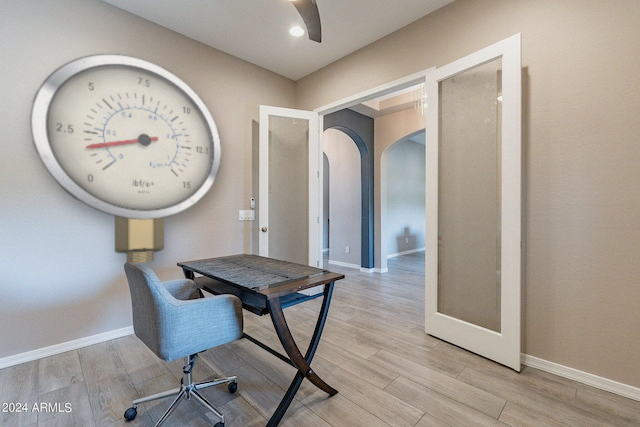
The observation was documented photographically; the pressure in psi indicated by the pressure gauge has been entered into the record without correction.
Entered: 1.5 psi
